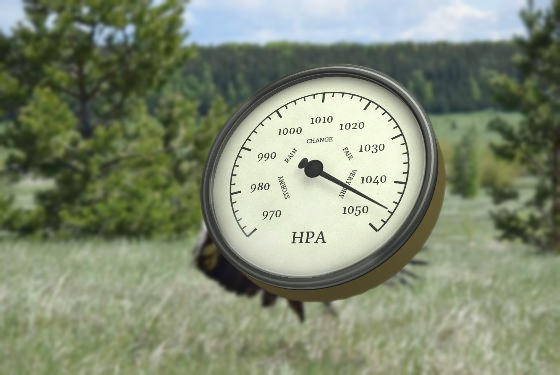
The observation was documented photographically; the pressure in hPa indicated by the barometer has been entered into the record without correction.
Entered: 1046 hPa
